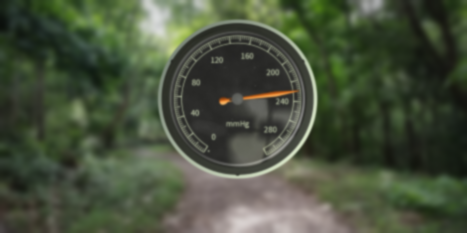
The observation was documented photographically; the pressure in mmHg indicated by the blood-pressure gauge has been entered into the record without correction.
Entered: 230 mmHg
